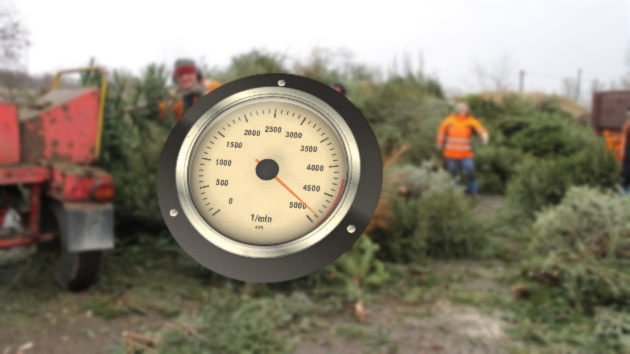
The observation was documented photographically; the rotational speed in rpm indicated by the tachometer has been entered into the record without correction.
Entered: 4900 rpm
